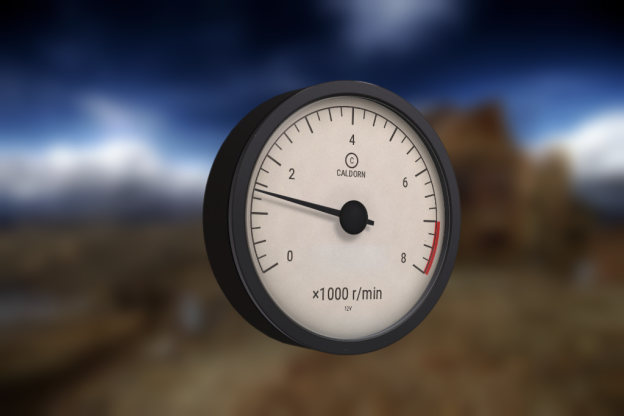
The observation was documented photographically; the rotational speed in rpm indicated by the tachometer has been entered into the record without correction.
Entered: 1375 rpm
